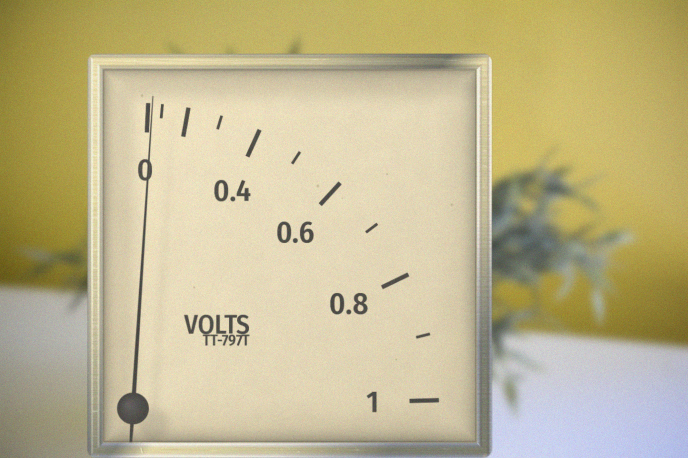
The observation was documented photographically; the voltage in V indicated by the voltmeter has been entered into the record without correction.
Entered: 0.05 V
